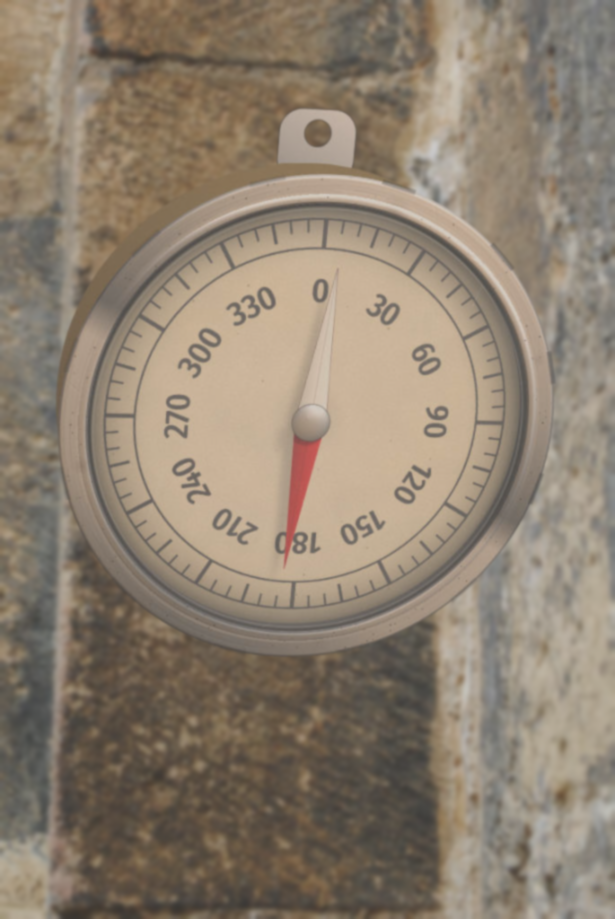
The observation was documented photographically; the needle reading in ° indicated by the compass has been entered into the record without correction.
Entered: 185 °
